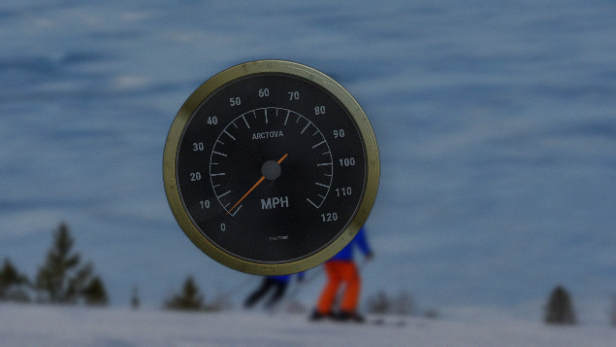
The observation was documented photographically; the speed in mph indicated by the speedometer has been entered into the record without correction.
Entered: 2.5 mph
